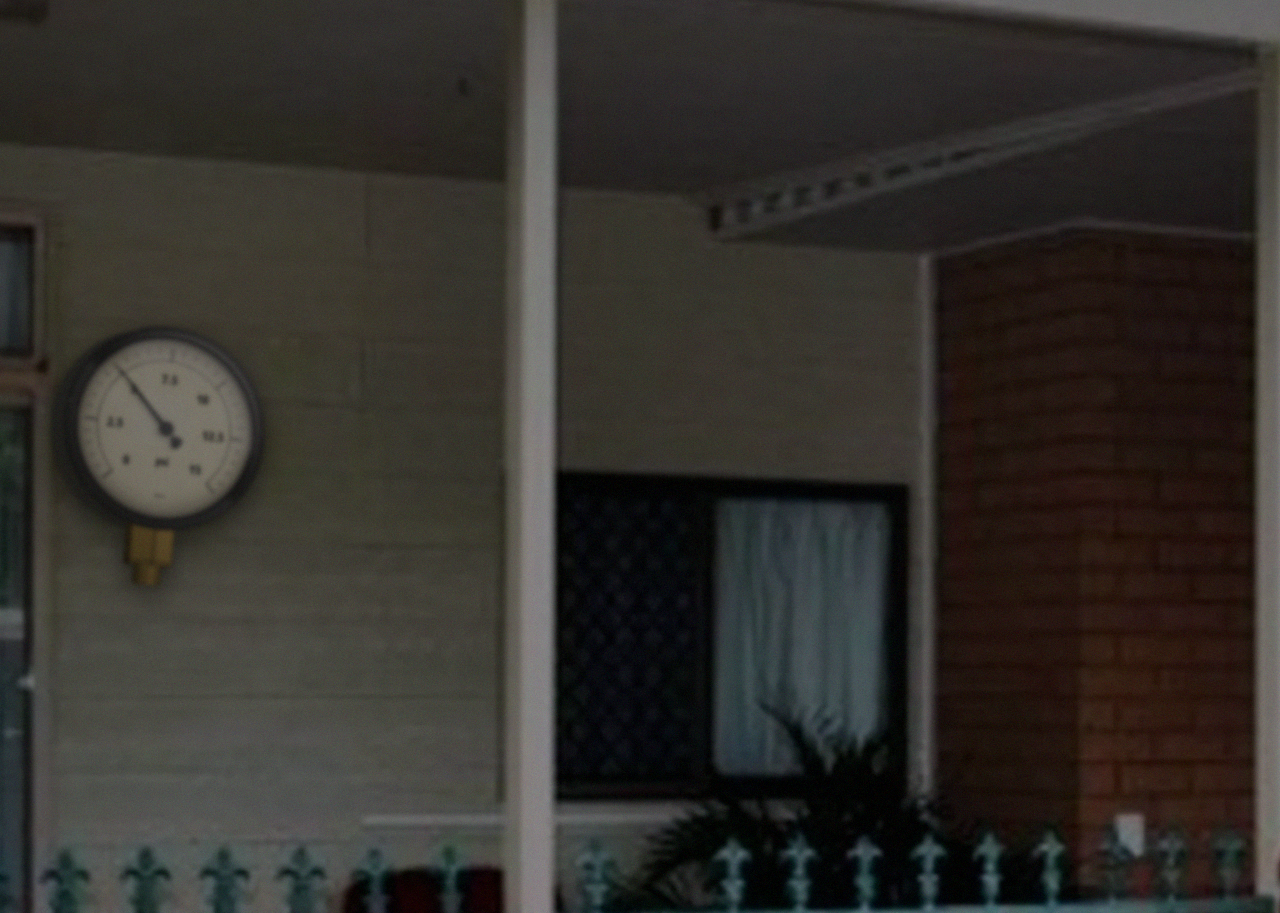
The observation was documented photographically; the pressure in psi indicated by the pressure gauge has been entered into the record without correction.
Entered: 5 psi
